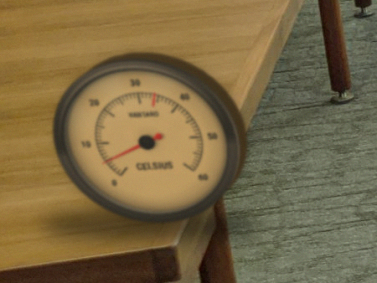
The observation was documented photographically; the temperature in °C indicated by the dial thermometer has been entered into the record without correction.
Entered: 5 °C
